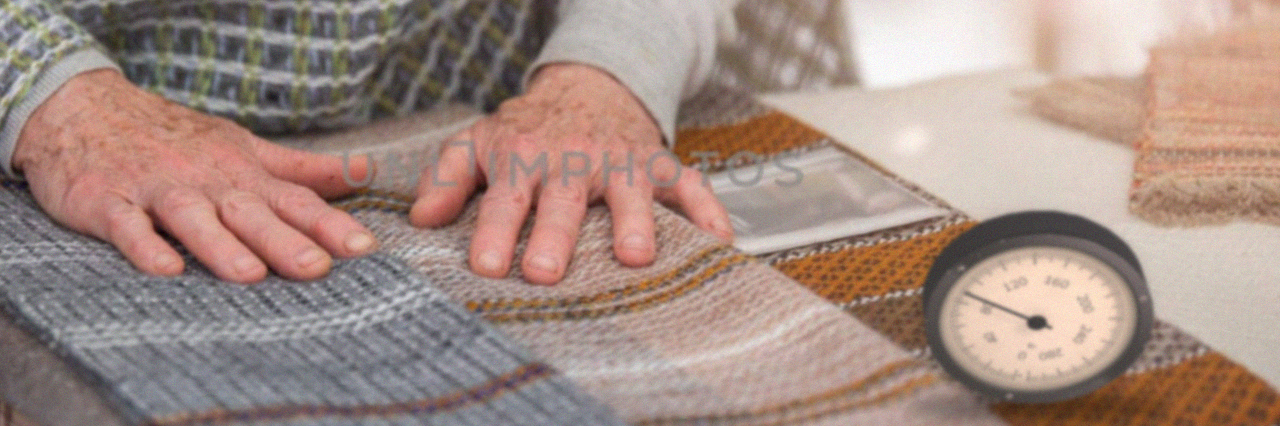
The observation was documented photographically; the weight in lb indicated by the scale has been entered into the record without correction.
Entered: 90 lb
